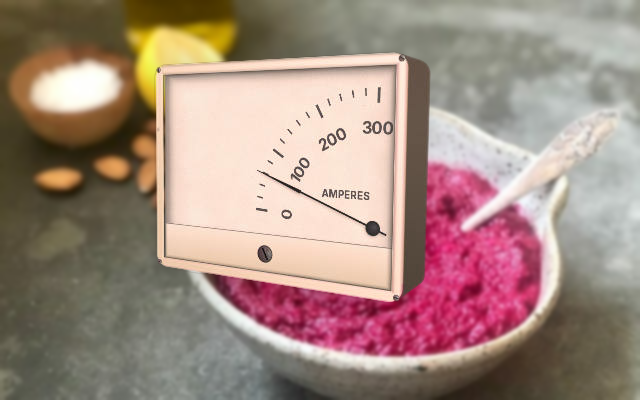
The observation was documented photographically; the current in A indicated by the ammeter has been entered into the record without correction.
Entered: 60 A
